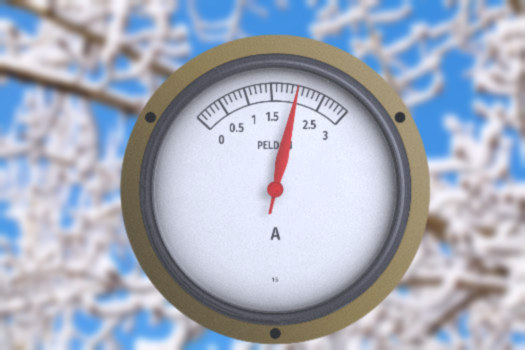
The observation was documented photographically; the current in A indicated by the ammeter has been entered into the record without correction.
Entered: 2 A
